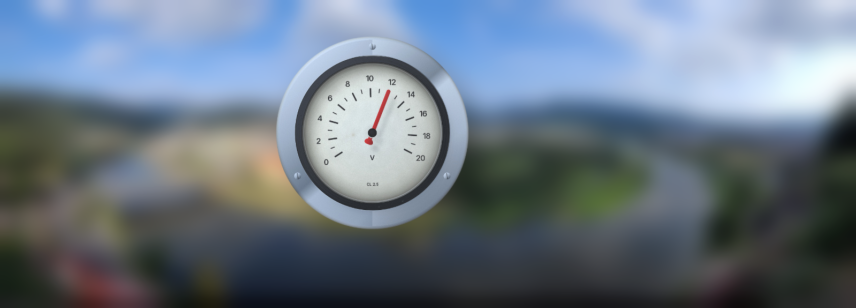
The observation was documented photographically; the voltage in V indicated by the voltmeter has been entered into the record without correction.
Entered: 12 V
